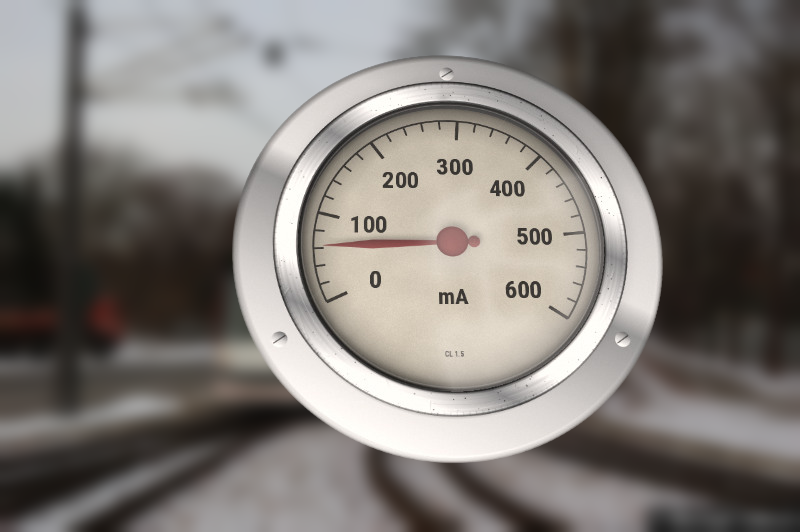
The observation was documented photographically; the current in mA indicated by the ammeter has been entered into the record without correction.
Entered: 60 mA
